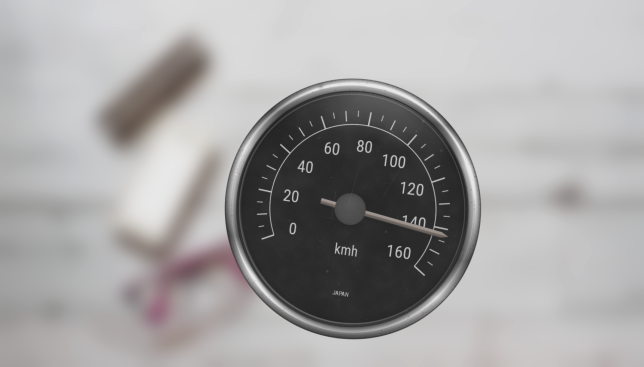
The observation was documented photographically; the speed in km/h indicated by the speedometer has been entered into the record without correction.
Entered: 142.5 km/h
